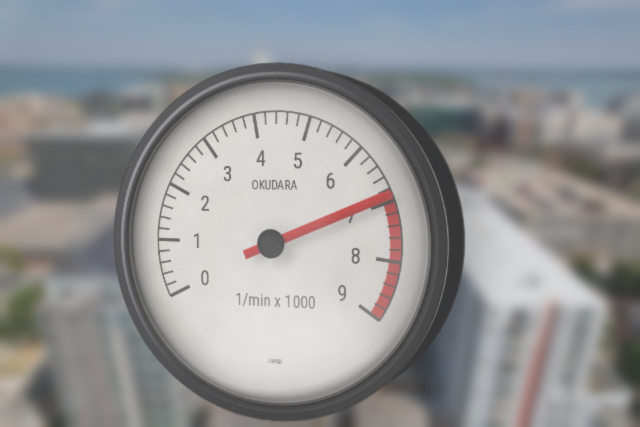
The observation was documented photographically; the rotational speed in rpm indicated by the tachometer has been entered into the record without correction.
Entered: 6900 rpm
